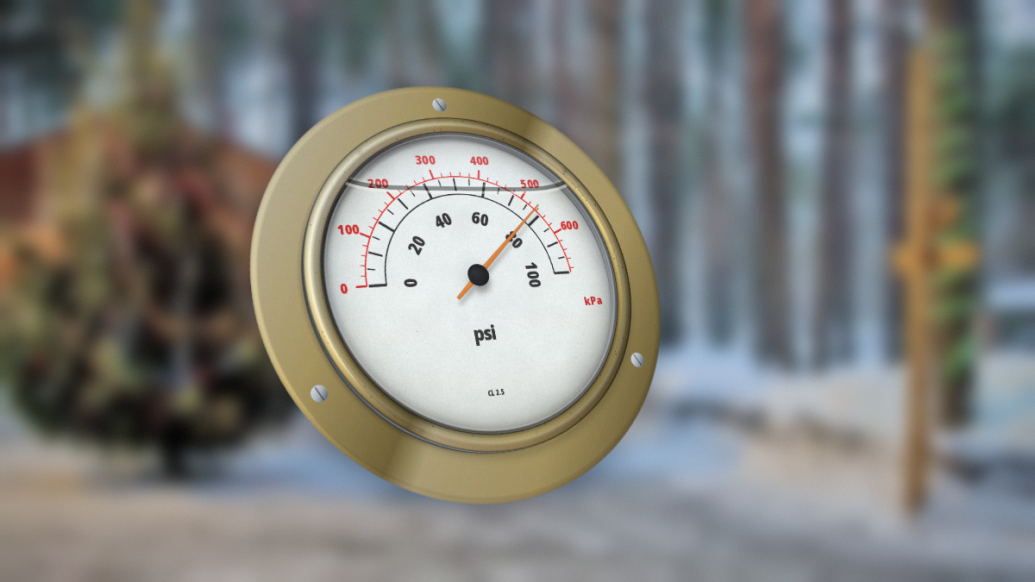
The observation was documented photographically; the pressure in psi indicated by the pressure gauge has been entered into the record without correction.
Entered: 77.5 psi
